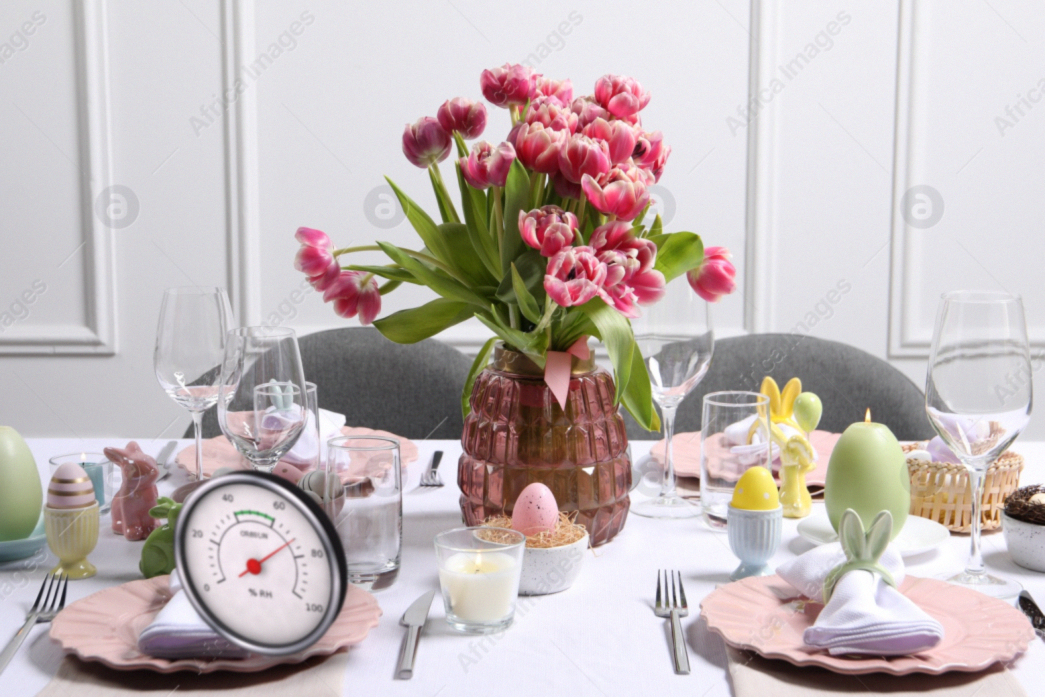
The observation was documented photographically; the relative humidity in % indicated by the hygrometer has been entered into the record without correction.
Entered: 72 %
